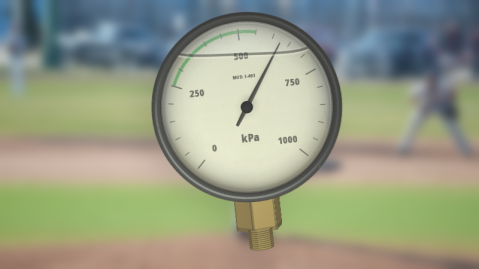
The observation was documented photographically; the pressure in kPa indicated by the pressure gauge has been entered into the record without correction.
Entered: 625 kPa
